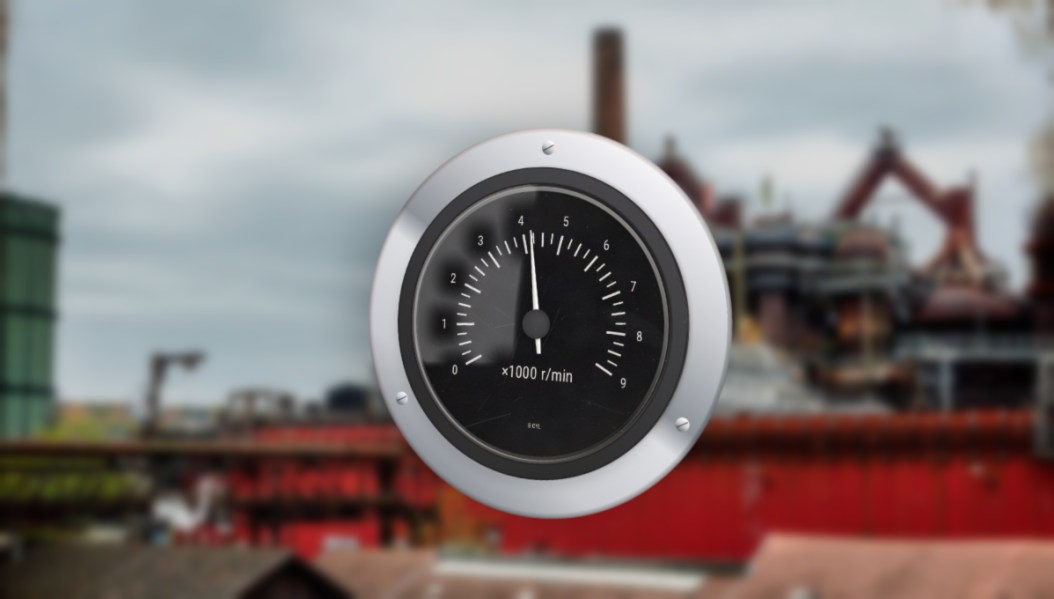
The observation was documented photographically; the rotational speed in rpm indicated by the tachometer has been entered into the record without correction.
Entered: 4250 rpm
